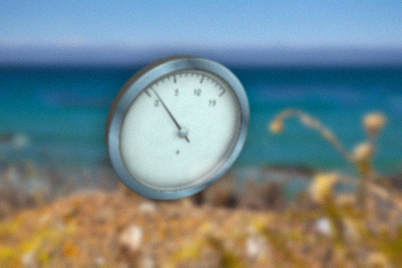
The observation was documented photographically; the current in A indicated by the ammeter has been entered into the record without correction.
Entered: 1 A
